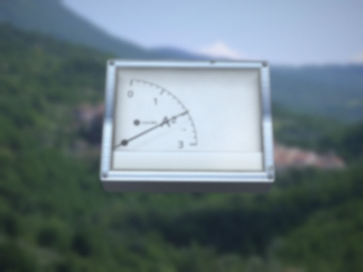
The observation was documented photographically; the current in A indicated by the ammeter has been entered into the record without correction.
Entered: 2 A
